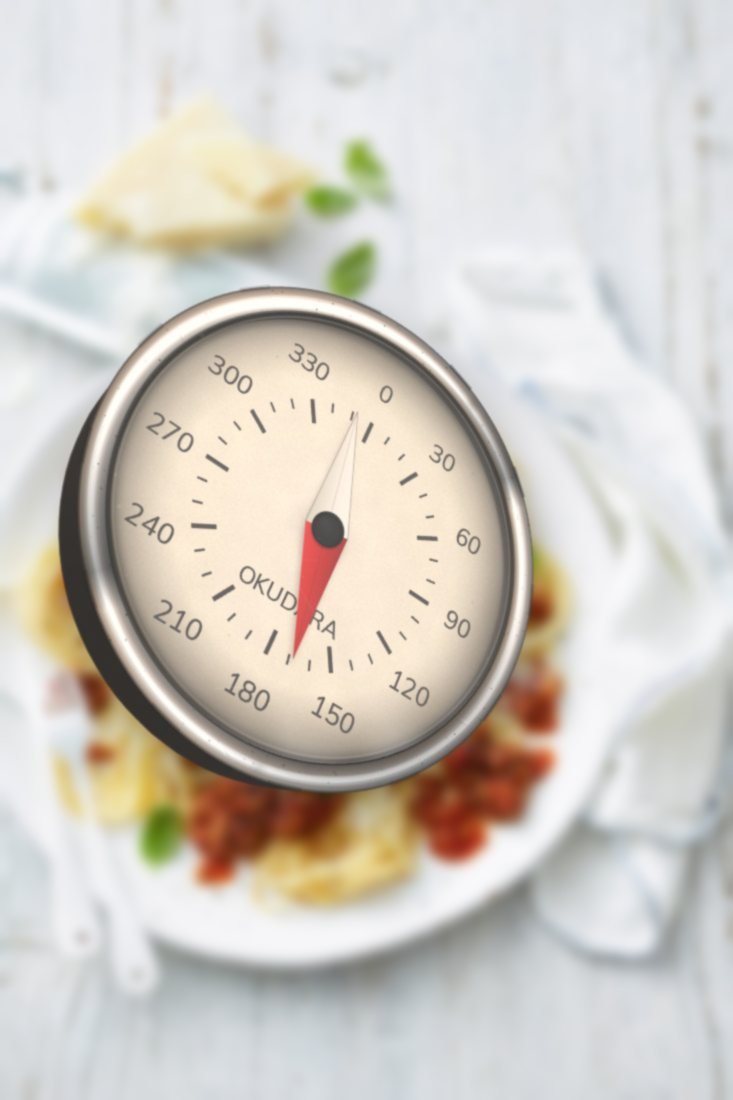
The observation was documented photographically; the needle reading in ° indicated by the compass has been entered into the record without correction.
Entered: 170 °
